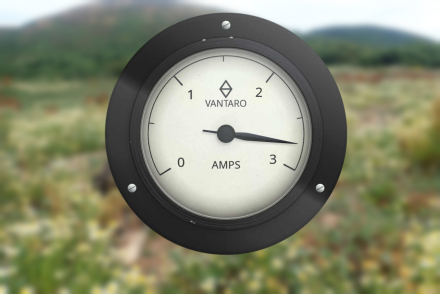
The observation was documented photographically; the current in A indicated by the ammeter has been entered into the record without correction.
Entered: 2.75 A
